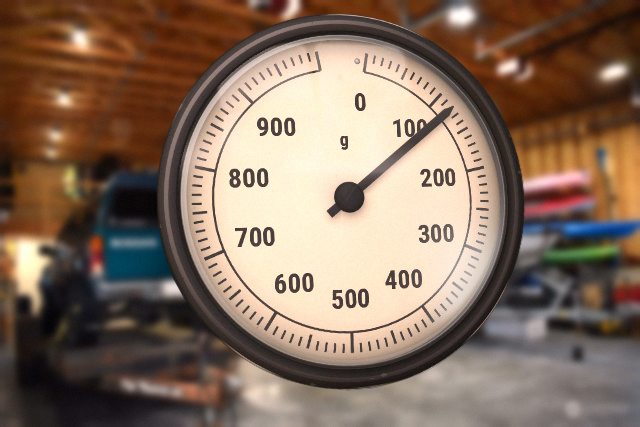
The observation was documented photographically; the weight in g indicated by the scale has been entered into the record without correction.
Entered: 120 g
